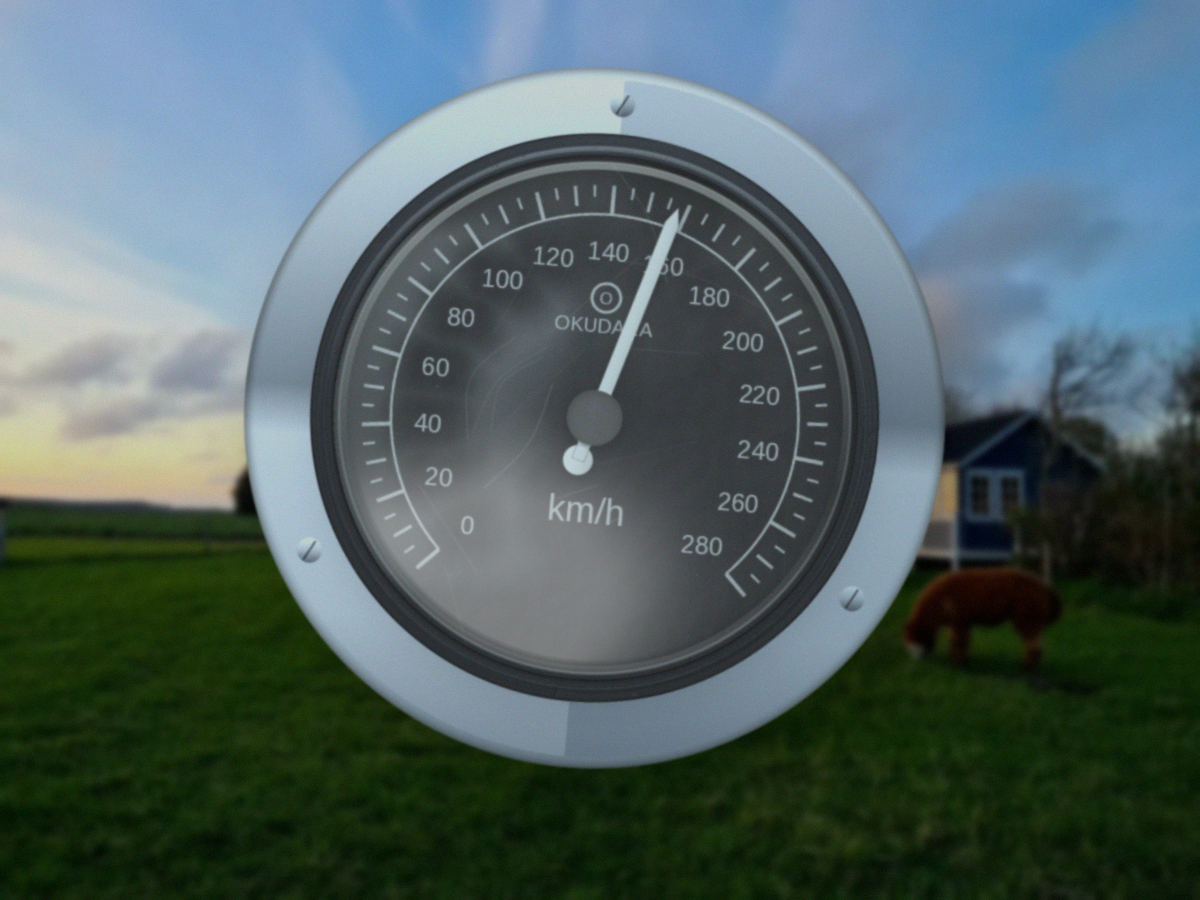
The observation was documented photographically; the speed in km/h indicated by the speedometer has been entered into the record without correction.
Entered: 157.5 km/h
